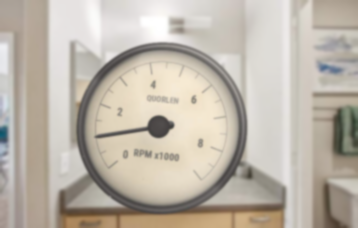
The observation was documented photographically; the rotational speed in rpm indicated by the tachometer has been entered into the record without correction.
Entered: 1000 rpm
